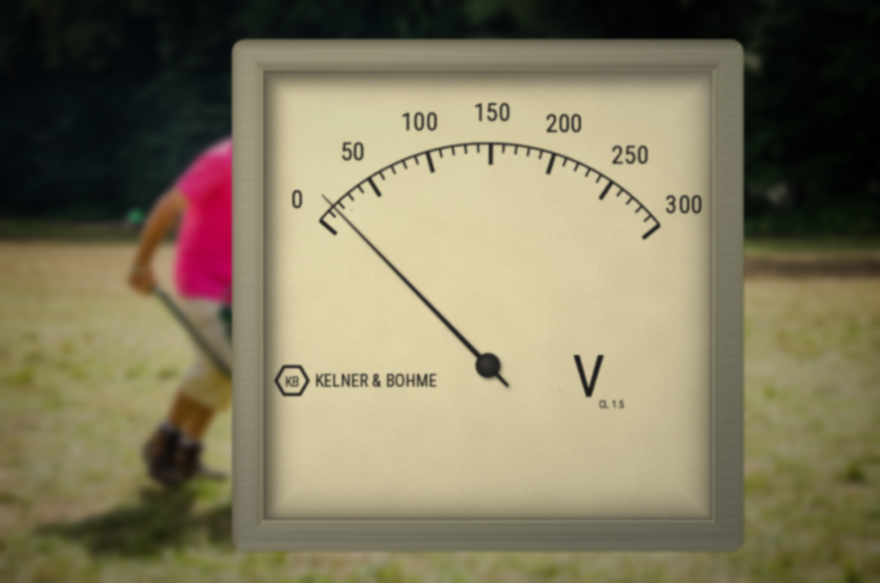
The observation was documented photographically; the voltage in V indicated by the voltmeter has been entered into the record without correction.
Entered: 15 V
